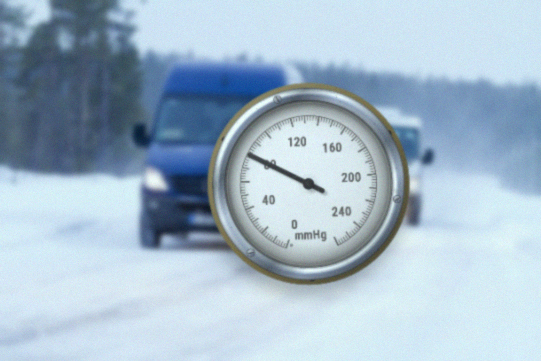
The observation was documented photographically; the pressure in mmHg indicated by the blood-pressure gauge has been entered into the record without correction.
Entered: 80 mmHg
